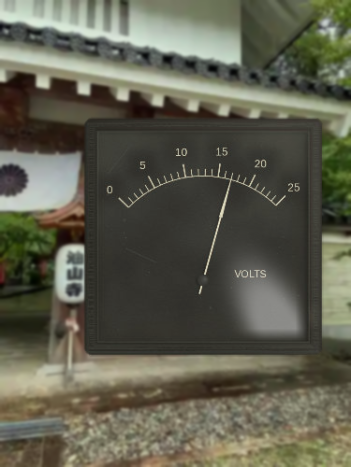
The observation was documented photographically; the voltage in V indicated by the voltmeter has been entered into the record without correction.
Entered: 17 V
